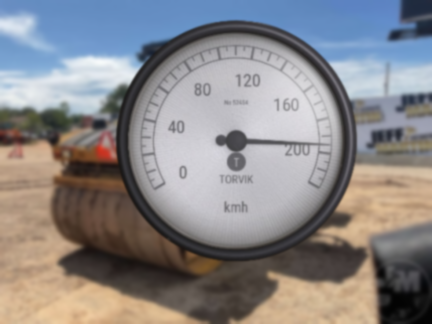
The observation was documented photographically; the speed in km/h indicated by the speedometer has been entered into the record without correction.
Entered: 195 km/h
